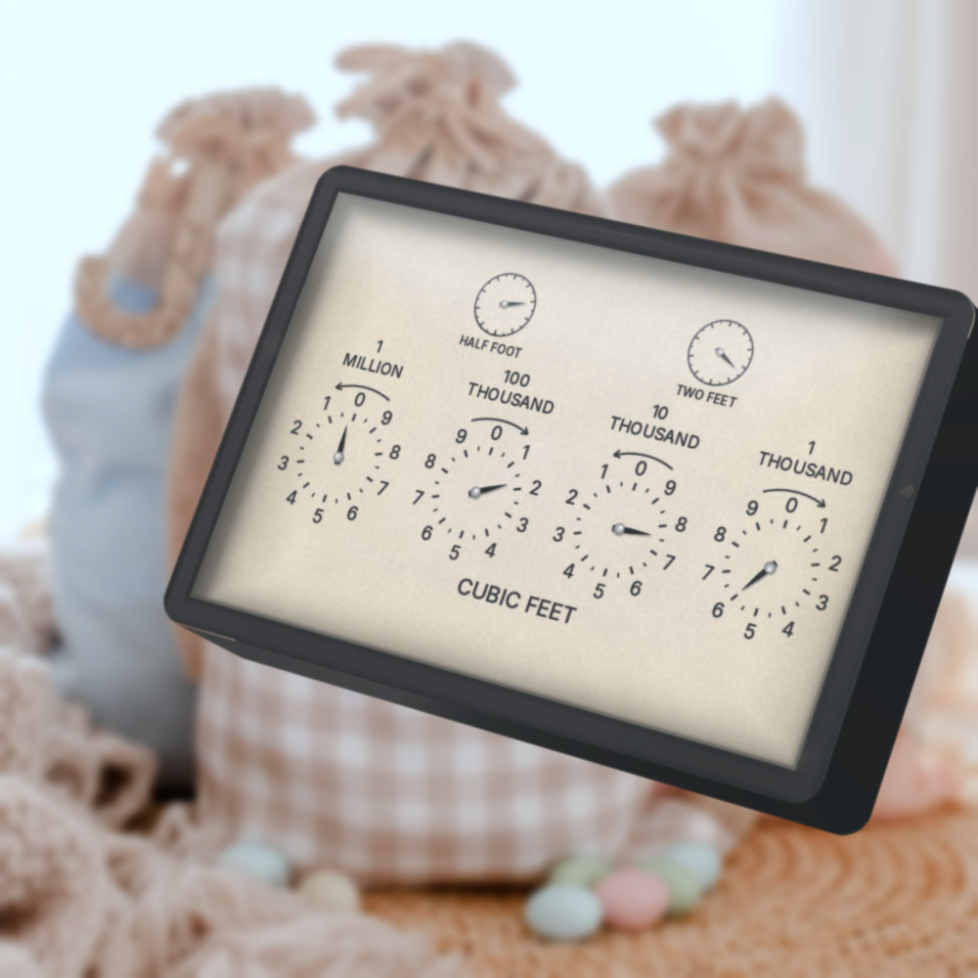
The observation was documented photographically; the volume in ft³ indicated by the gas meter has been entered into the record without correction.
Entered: 17600 ft³
